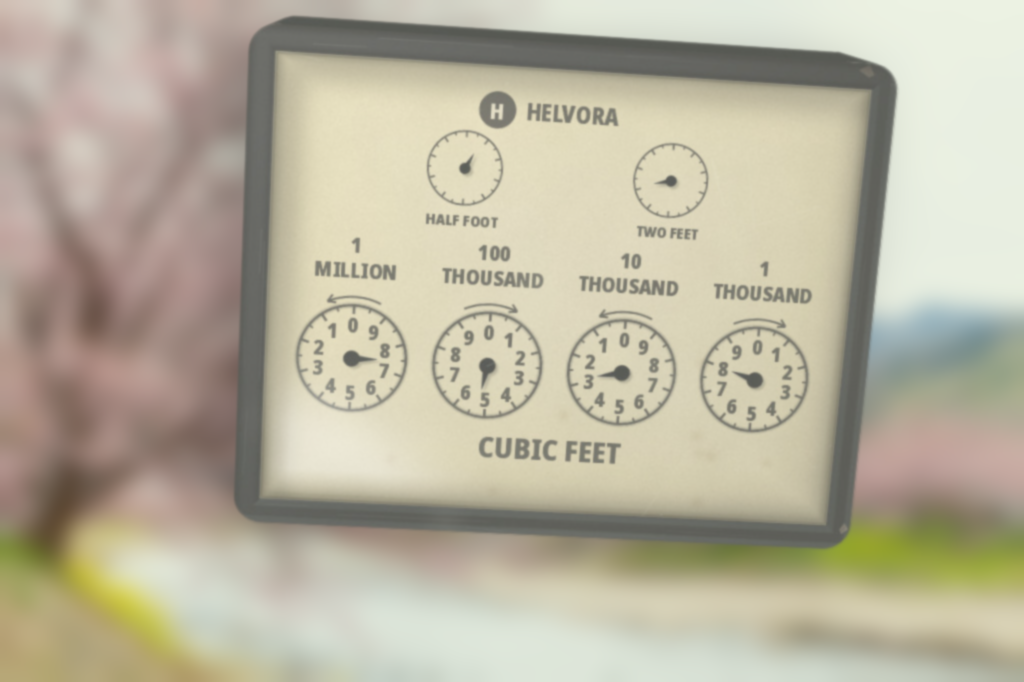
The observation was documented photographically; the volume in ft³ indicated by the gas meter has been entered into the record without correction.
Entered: 752800 ft³
